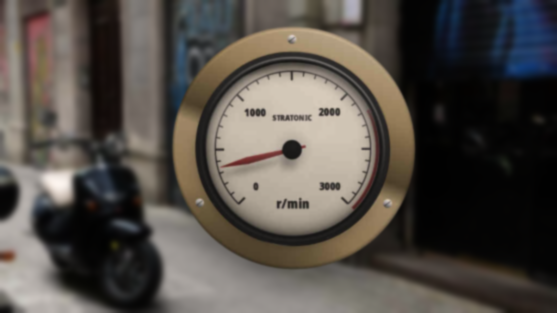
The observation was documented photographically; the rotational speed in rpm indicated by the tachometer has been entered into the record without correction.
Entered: 350 rpm
